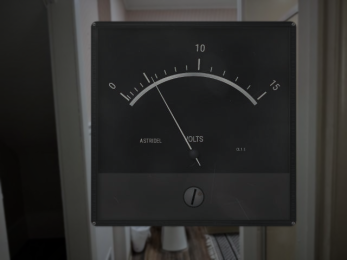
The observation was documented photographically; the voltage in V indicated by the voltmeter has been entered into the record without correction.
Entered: 5.5 V
